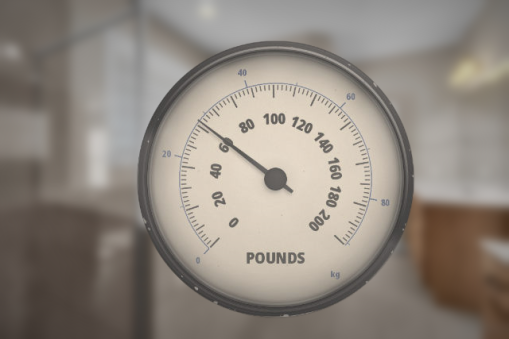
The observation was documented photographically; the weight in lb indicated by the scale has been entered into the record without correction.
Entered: 62 lb
